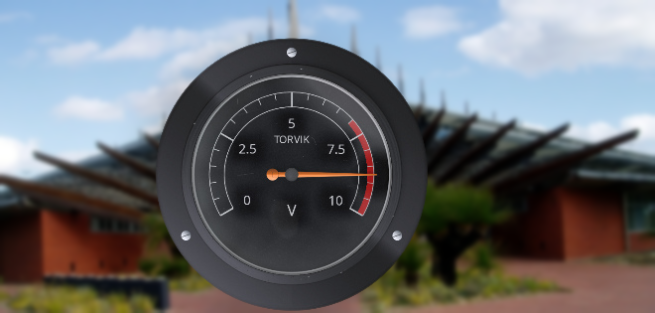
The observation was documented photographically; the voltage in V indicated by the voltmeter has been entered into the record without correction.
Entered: 8.75 V
